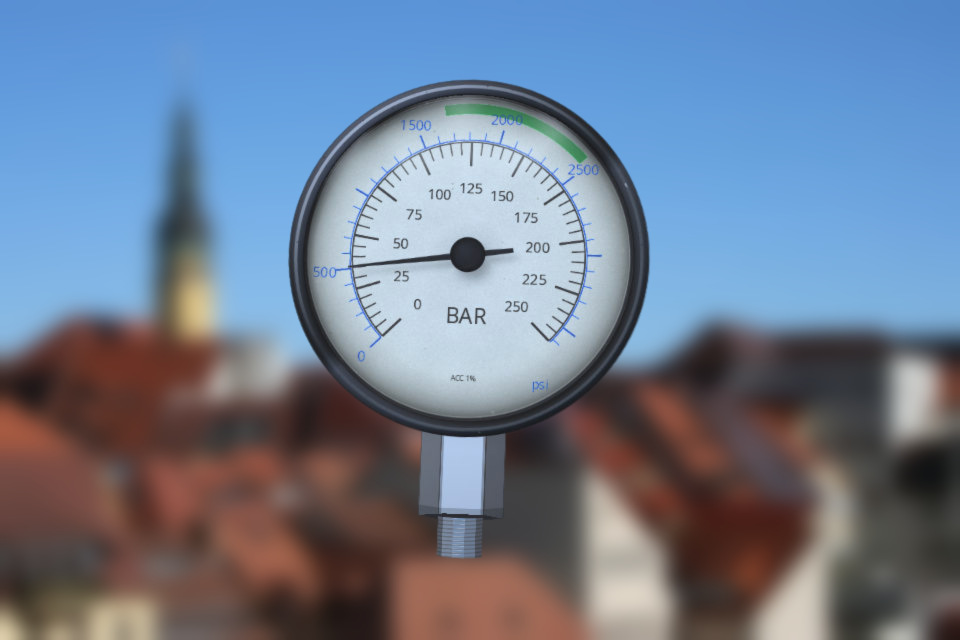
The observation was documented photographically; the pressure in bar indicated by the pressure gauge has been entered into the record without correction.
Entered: 35 bar
